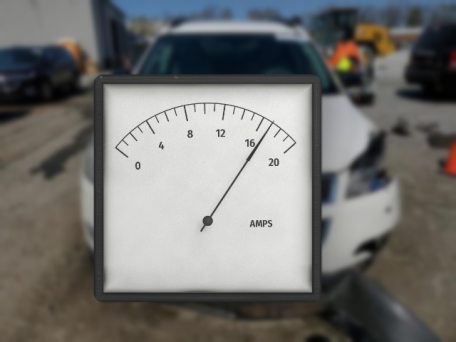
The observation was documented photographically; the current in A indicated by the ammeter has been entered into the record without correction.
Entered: 17 A
